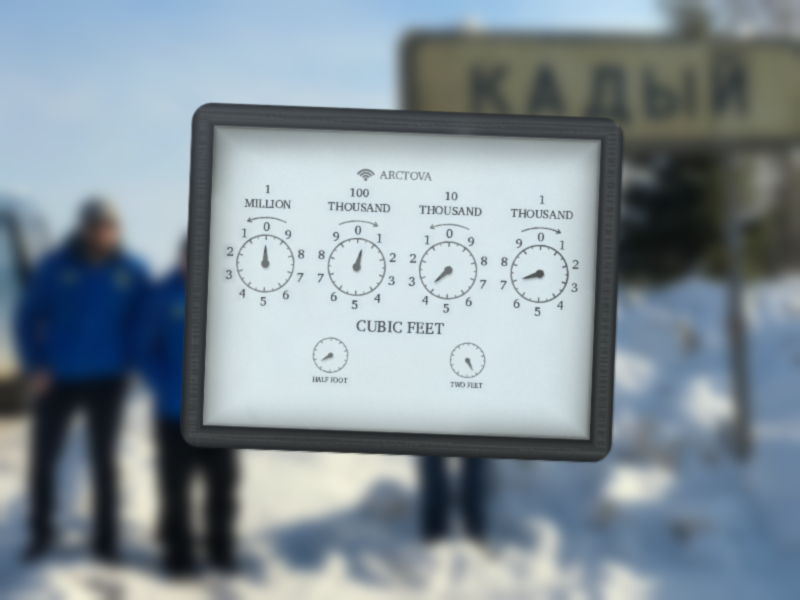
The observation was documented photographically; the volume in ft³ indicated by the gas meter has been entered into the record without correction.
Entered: 3700 ft³
